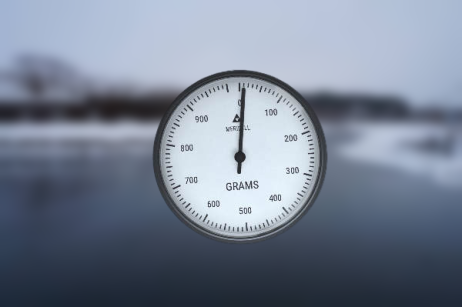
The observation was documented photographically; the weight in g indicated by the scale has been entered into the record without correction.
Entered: 10 g
